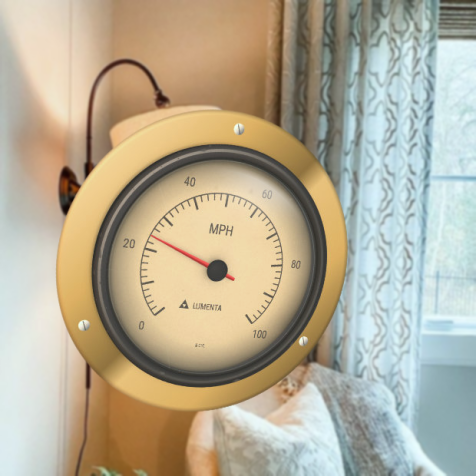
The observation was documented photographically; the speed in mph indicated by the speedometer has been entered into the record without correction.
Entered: 24 mph
